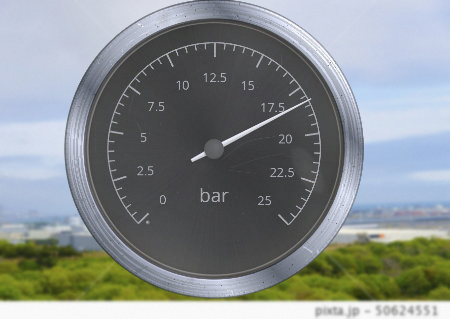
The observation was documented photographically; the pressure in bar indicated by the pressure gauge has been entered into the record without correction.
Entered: 18.25 bar
